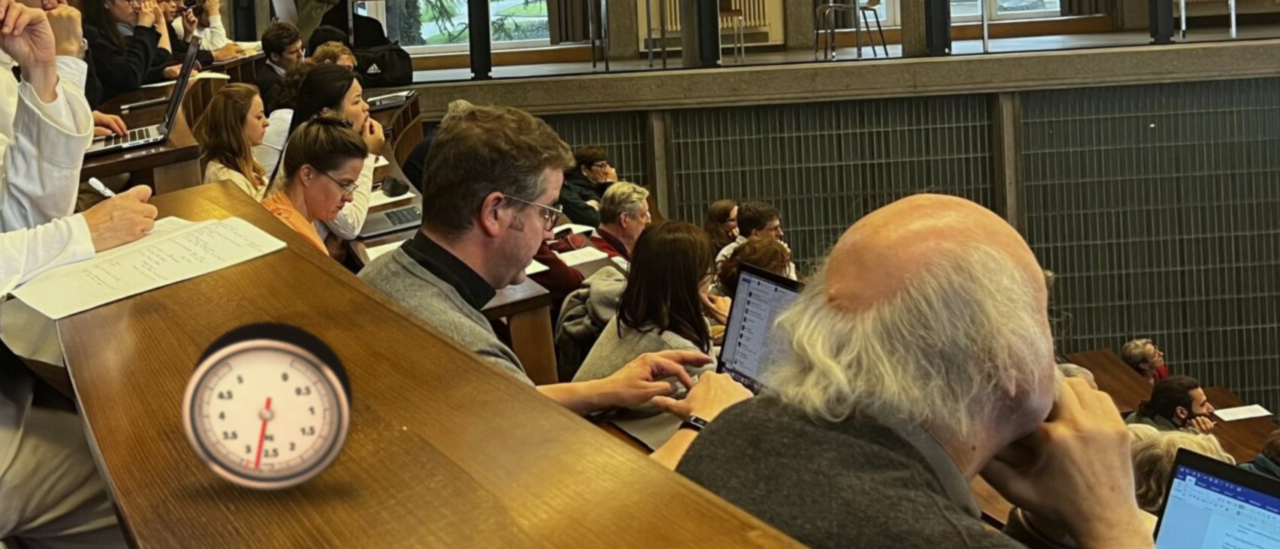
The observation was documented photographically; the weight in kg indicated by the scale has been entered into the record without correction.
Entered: 2.75 kg
